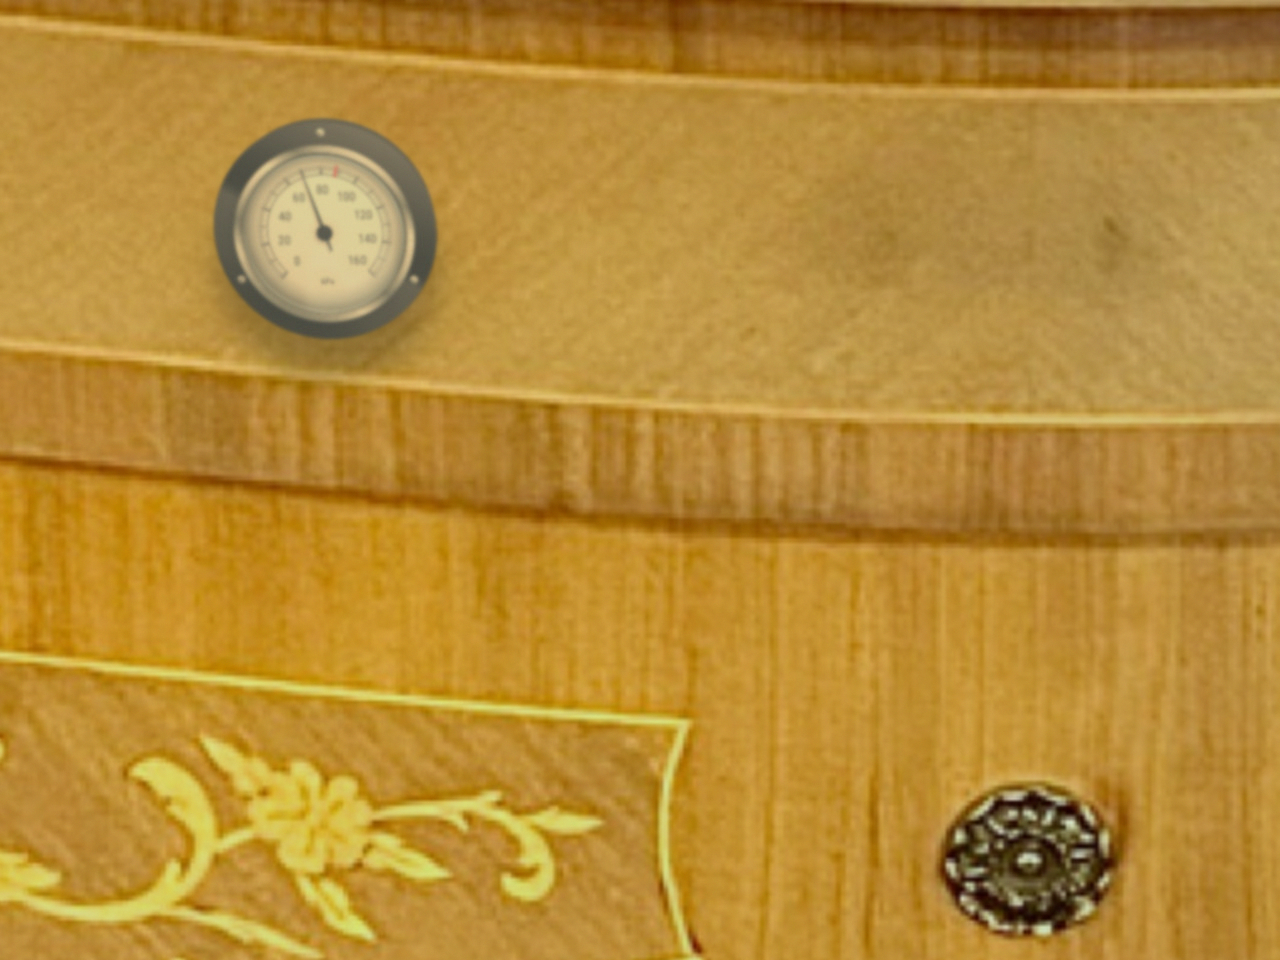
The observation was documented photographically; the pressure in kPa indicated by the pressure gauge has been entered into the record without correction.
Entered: 70 kPa
